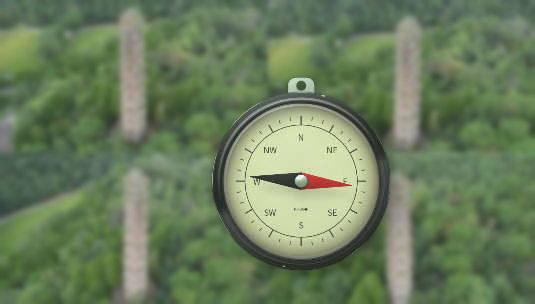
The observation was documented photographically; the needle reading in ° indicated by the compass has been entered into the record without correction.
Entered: 95 °
